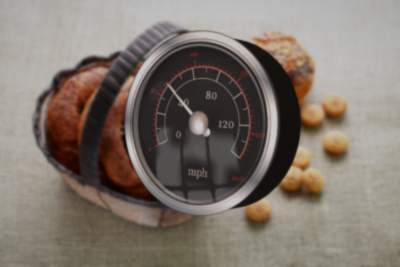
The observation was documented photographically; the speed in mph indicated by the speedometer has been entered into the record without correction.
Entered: 40 mph
